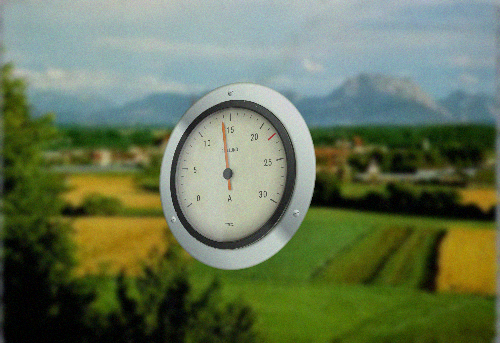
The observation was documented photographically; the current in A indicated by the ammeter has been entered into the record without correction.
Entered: 14 A
